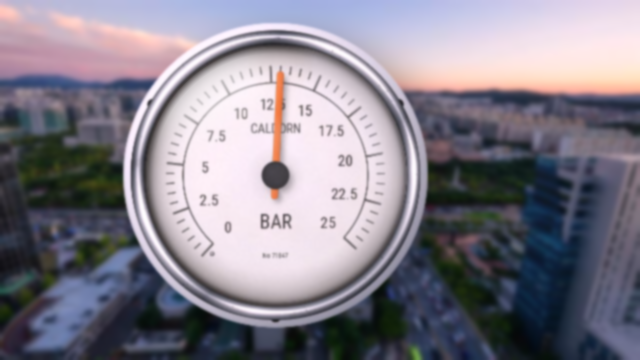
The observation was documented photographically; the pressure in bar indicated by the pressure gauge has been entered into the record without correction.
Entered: 13 bar
